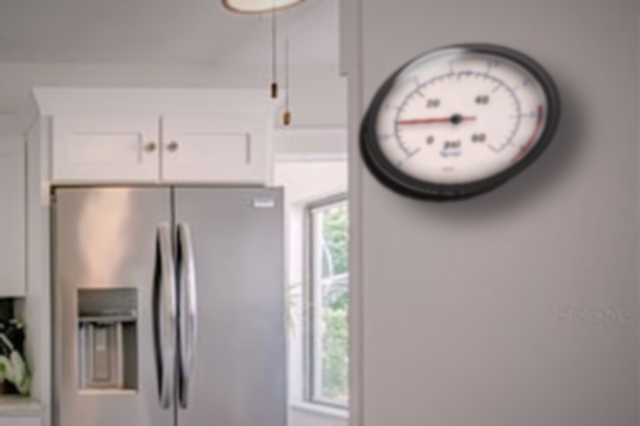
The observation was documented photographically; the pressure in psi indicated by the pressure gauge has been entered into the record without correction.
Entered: 10 psi
